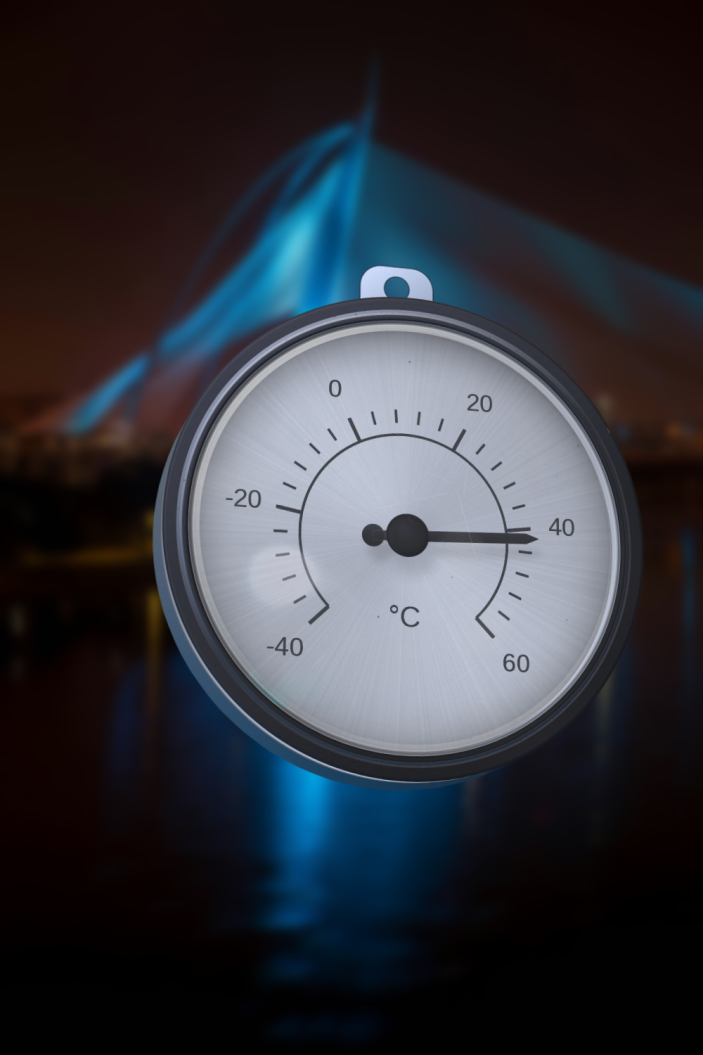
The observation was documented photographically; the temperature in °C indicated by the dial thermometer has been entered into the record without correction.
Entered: 42 °C
